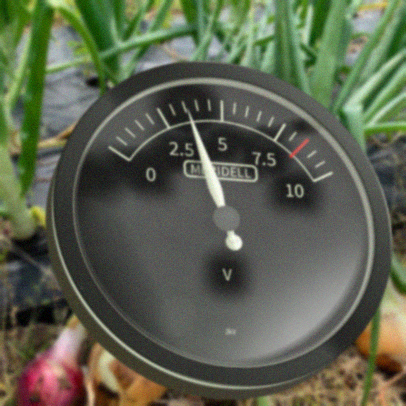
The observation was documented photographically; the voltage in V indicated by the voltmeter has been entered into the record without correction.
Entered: 3.5 V
